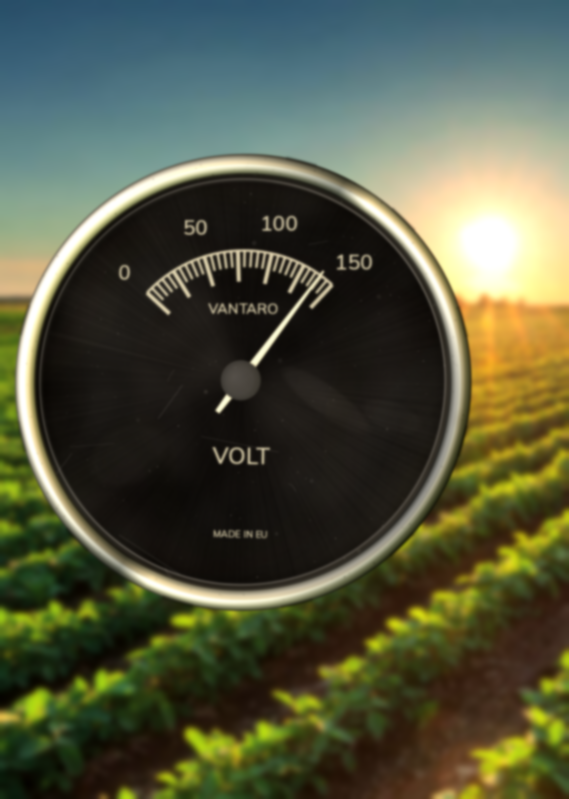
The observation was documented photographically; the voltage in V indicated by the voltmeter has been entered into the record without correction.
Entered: 140 V
